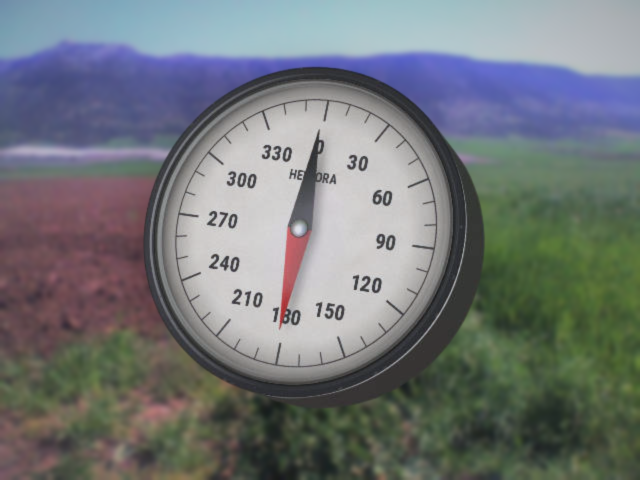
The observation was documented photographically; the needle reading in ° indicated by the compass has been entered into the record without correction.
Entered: 180 °
